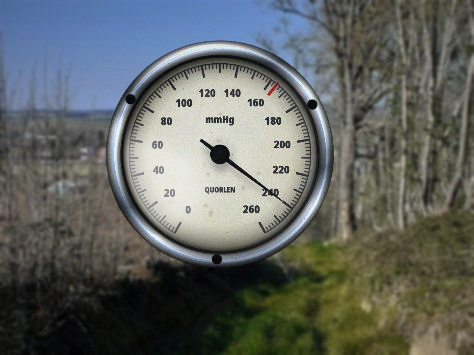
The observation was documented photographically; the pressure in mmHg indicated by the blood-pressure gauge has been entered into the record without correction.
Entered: 240 mmHg
